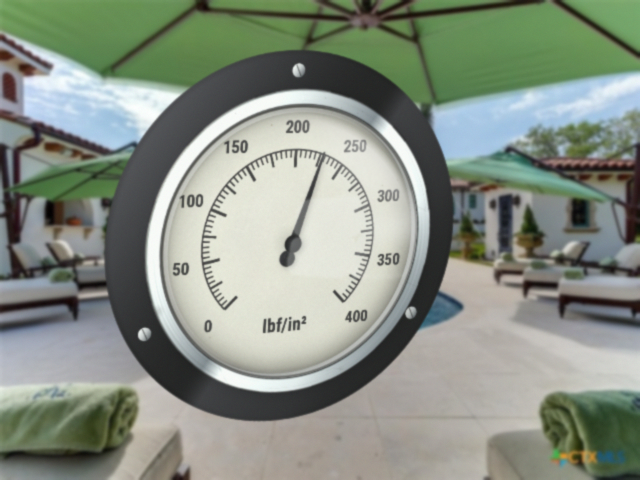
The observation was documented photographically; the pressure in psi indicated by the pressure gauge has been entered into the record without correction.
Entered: 225 psi
